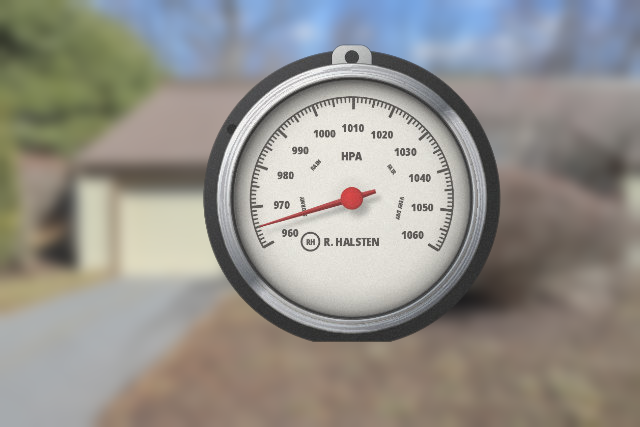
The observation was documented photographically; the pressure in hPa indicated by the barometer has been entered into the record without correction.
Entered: 965 hPa
